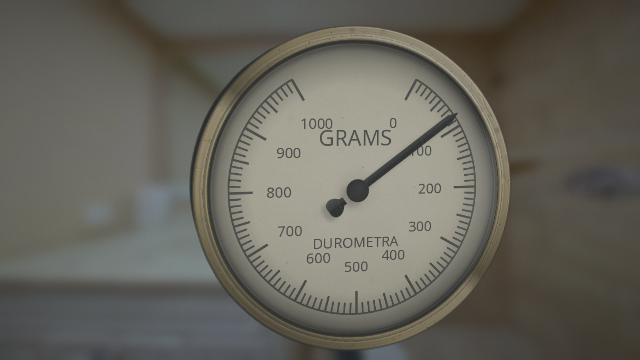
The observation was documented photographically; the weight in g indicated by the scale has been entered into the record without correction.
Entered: 80 g
